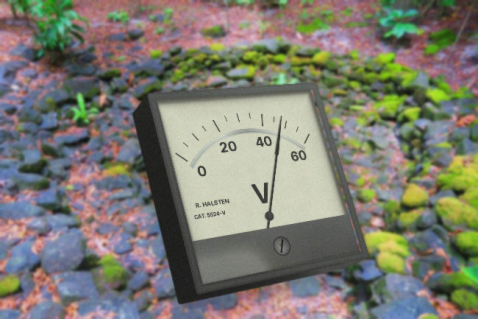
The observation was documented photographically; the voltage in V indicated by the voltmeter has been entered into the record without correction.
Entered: 47.5 V
